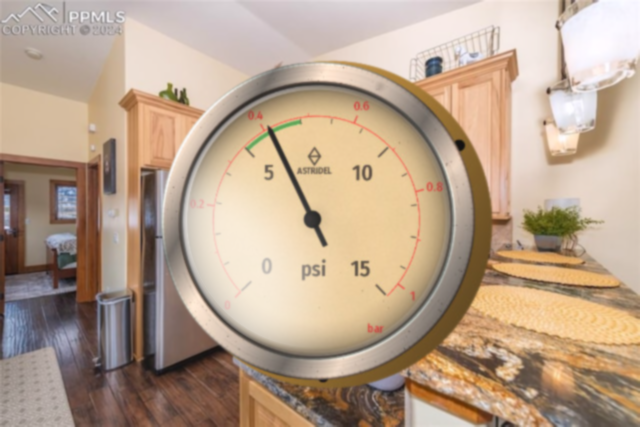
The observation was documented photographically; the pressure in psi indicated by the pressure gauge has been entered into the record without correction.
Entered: 6 psi
